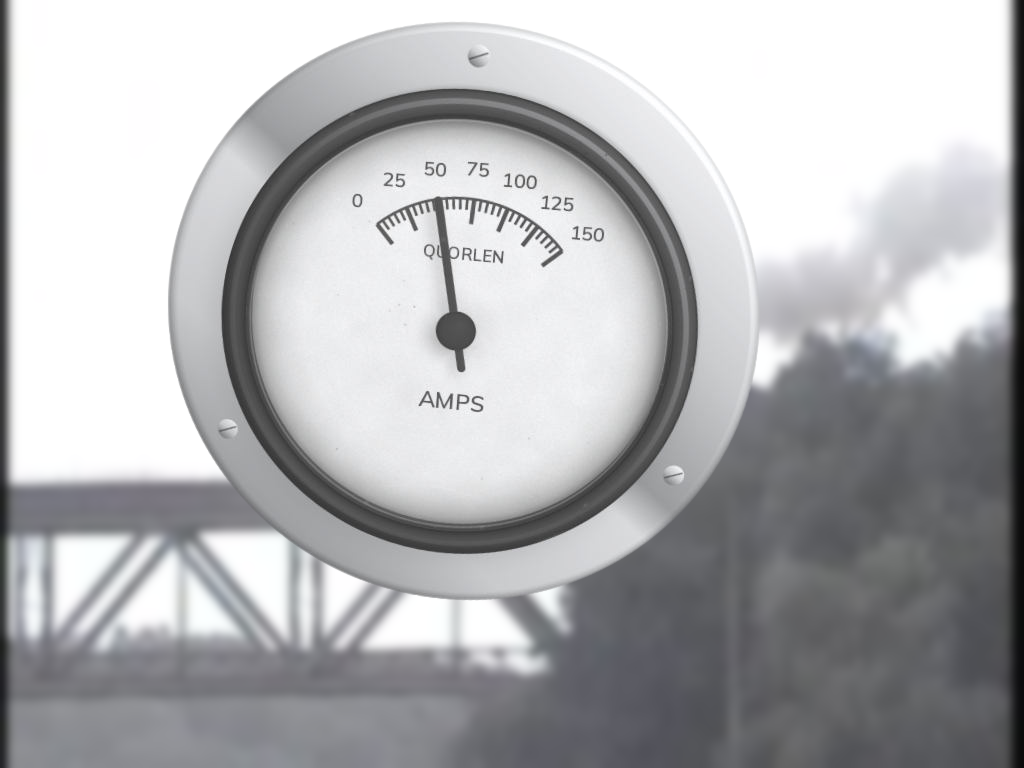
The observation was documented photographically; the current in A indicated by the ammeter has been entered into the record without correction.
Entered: 50 A
